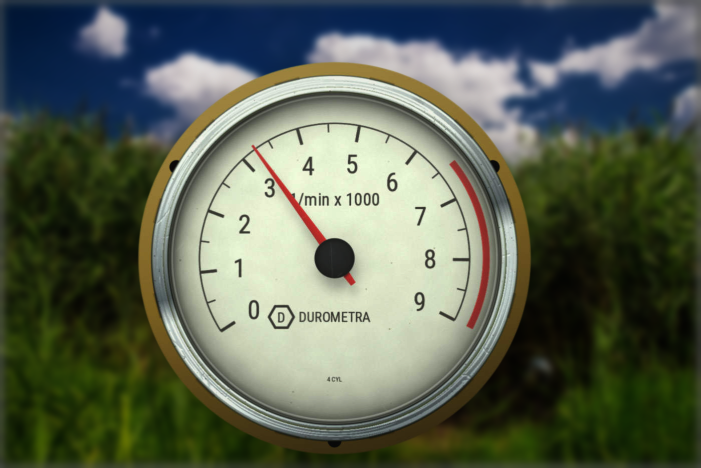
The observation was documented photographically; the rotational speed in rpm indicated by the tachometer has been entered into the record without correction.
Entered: 3250 rpm
